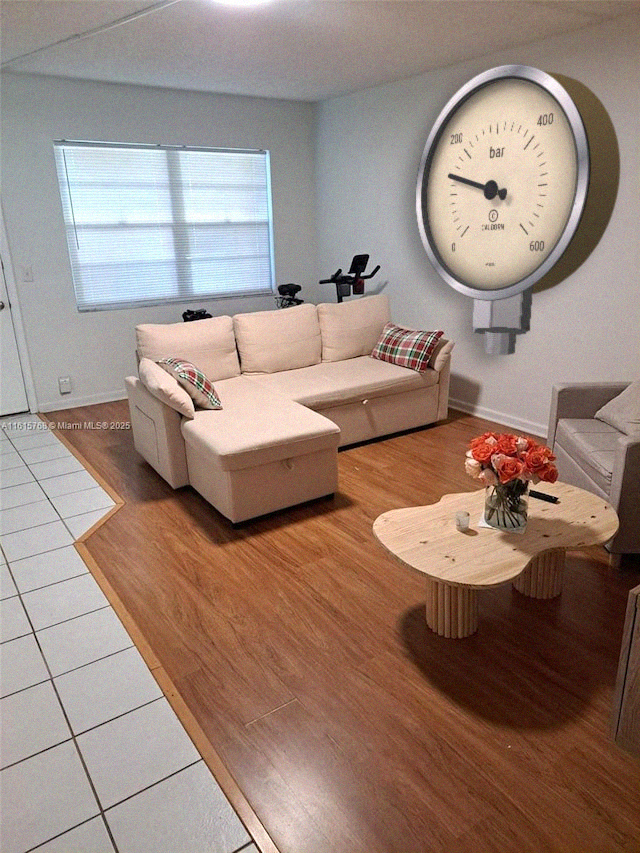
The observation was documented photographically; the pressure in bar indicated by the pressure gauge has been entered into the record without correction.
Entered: 140 bar
